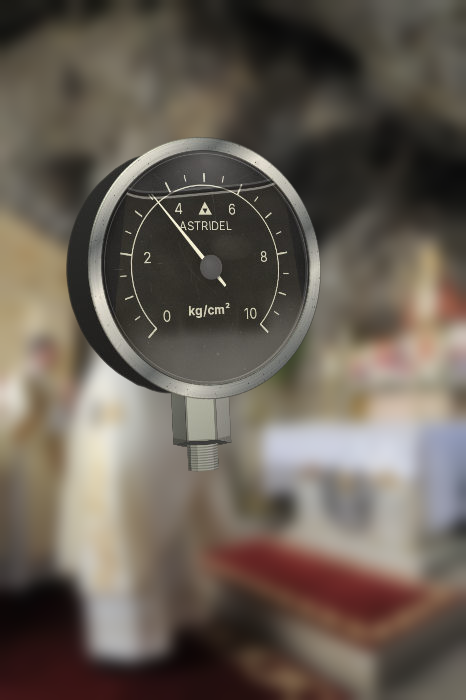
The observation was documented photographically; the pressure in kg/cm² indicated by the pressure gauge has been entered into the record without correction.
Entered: 3.5 kg/cm²
